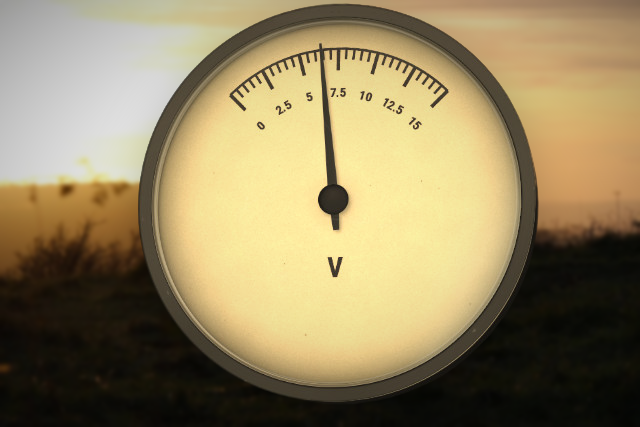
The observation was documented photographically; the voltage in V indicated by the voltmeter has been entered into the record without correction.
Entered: 6.5 V
